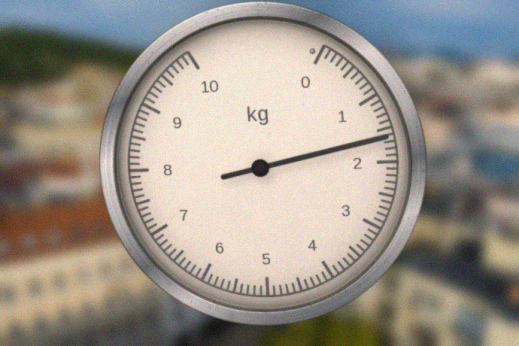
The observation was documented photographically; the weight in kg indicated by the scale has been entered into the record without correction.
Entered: 1.6 kg
